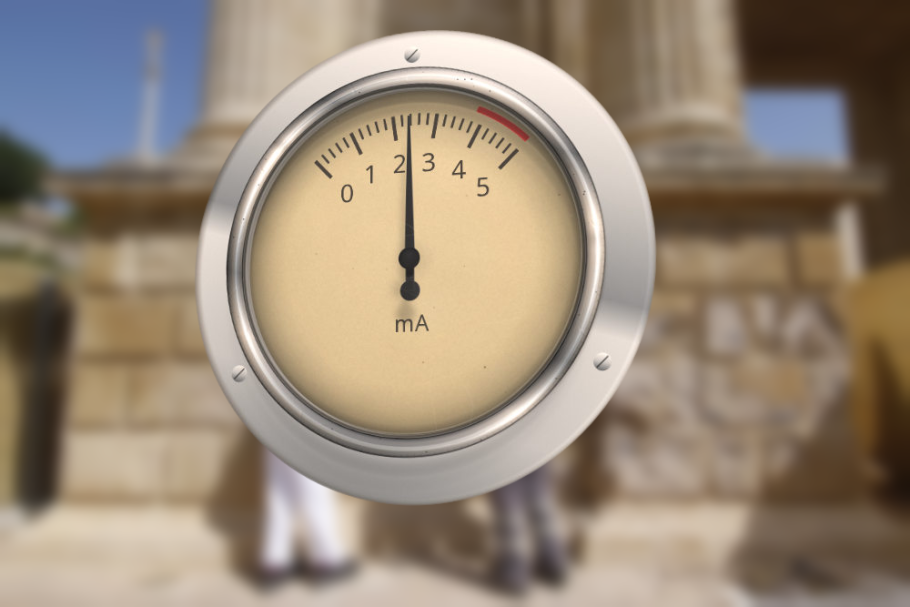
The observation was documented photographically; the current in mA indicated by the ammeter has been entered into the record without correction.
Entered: 2.4 mA
